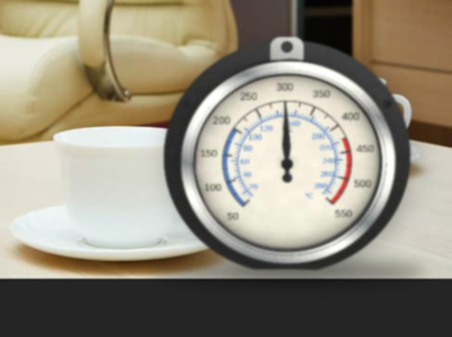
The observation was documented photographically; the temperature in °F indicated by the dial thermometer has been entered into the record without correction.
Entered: 300 °F
